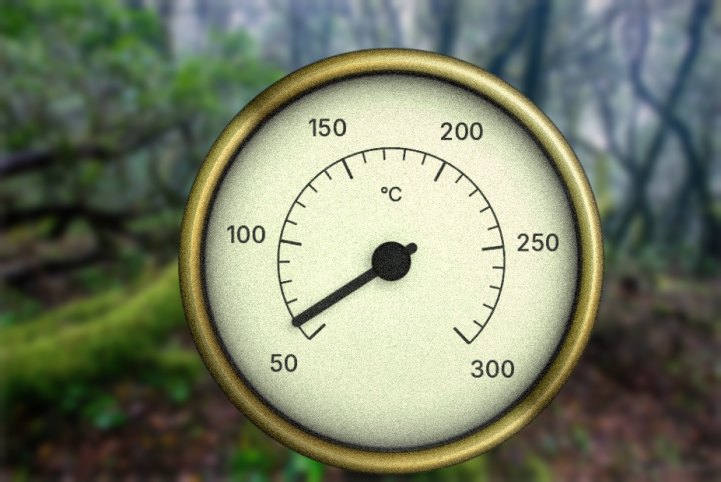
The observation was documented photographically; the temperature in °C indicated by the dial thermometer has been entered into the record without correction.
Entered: 60 °C
